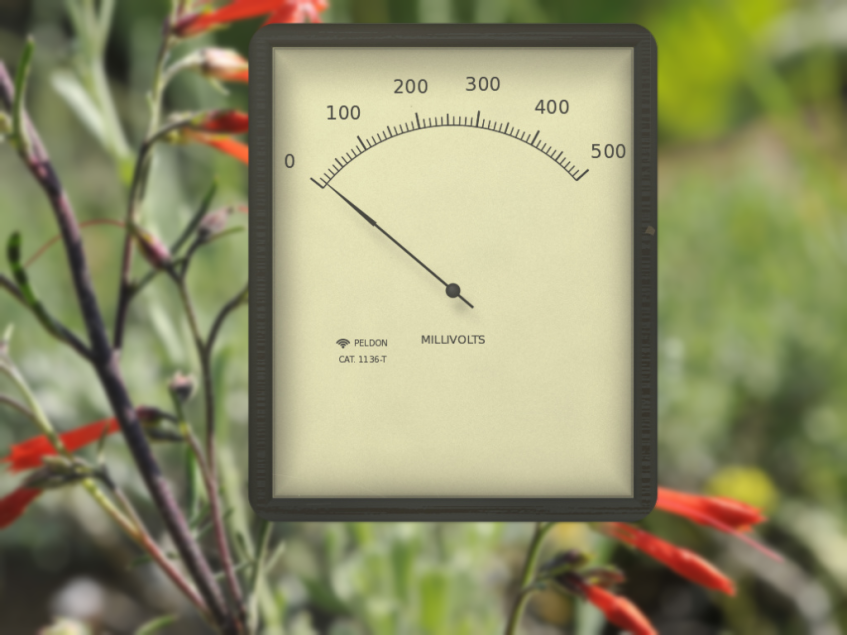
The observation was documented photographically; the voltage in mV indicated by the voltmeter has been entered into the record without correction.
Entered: 10 mV
